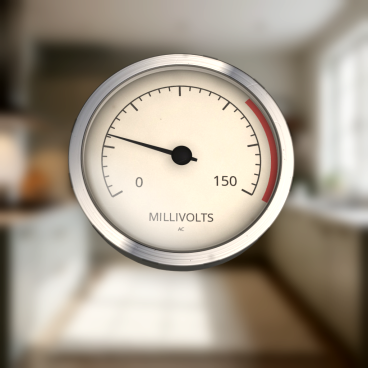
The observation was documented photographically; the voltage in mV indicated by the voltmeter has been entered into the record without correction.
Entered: 30 mV
